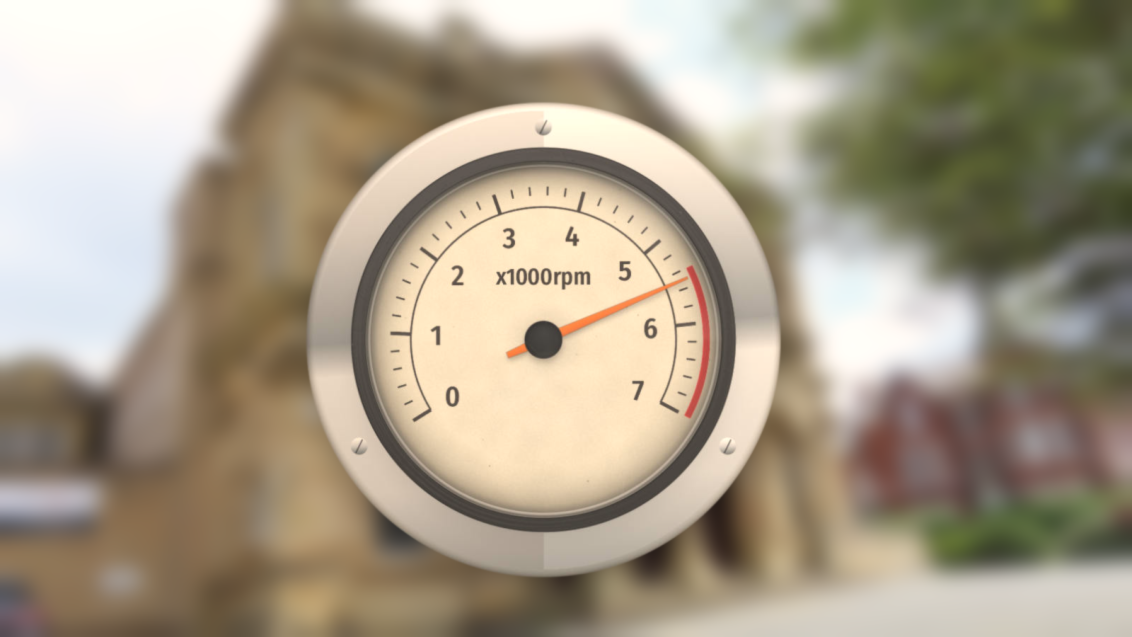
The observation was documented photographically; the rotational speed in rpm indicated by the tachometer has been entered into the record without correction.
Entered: 5500 rpm
